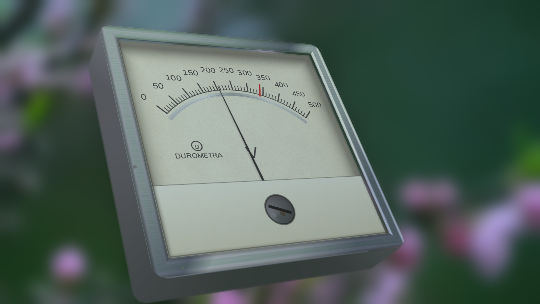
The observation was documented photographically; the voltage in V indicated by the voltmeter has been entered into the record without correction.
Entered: 200 V
